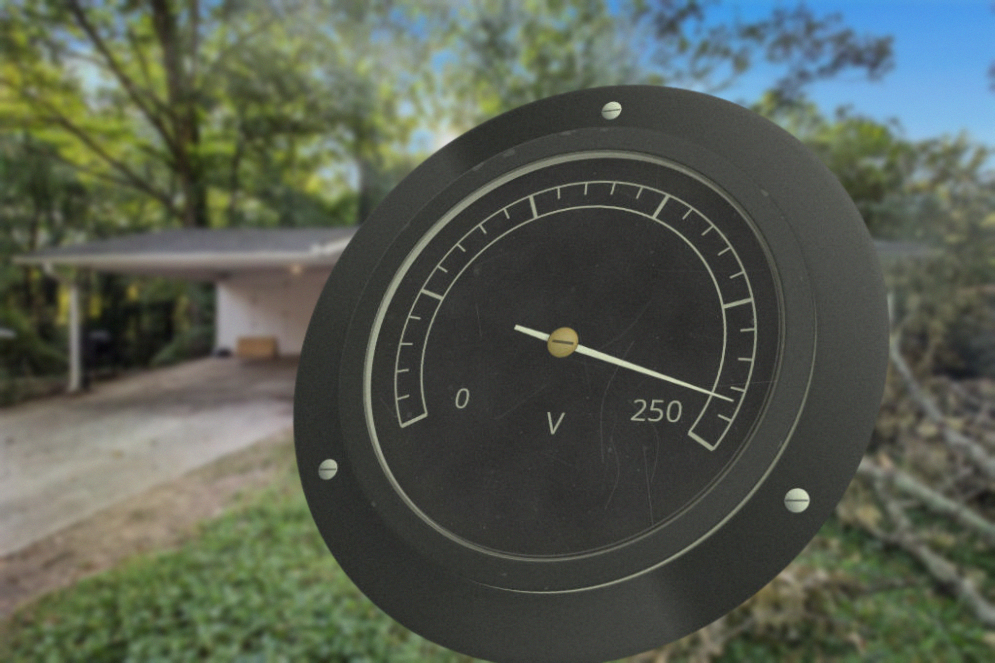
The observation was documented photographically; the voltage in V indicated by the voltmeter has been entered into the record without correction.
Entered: 235 V
